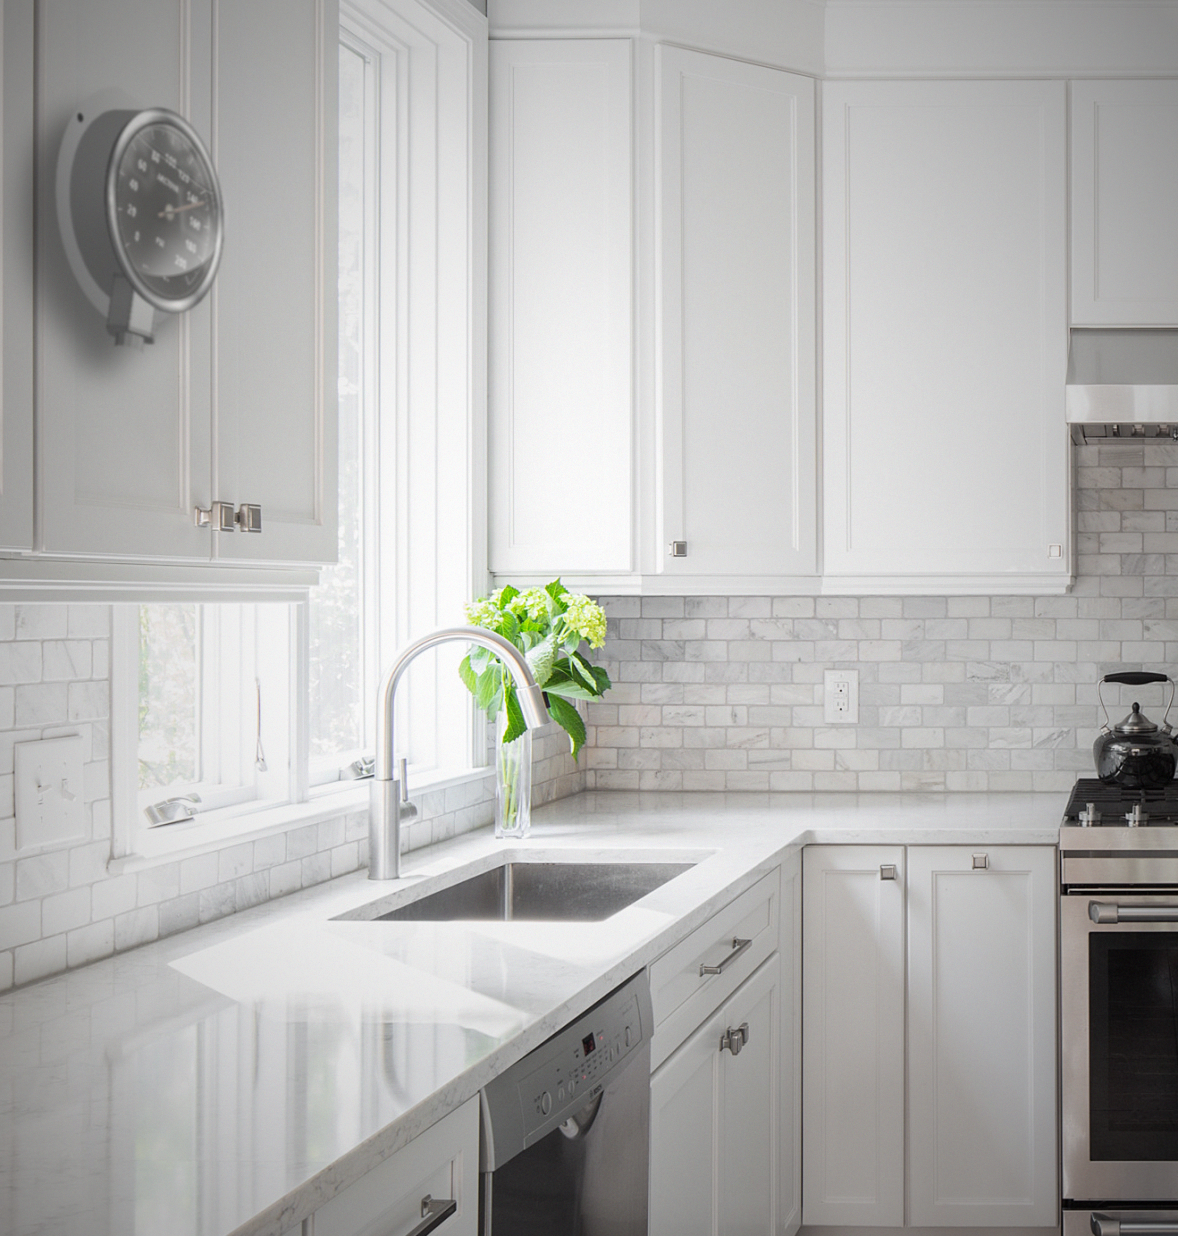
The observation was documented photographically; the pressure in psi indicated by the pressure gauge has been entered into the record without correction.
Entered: 145 psi
